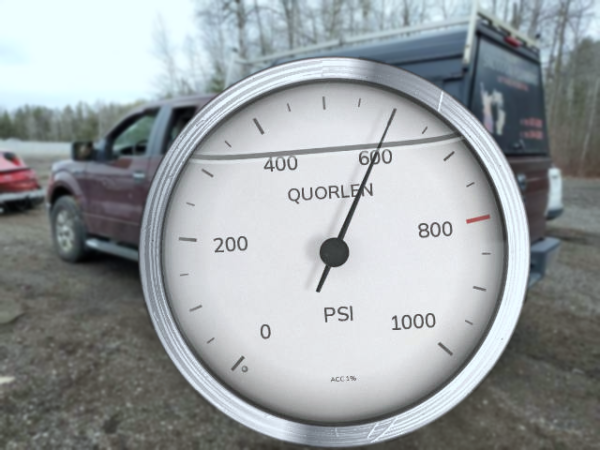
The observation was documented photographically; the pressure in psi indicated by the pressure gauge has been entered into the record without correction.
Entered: 600 psi
